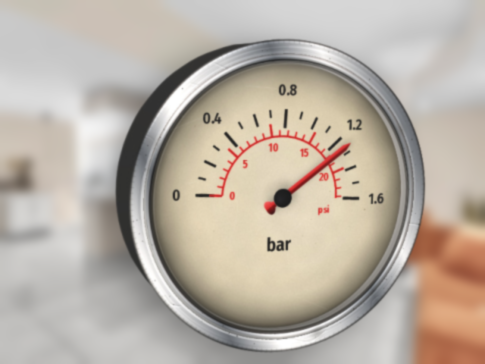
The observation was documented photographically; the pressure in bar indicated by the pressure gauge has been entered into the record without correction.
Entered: 1.25 bar
